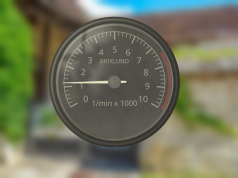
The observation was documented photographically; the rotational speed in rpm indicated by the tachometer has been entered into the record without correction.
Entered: 1200 rpm
